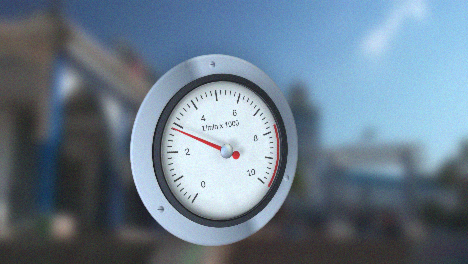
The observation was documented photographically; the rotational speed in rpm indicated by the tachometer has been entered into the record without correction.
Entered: 2800 rpm
